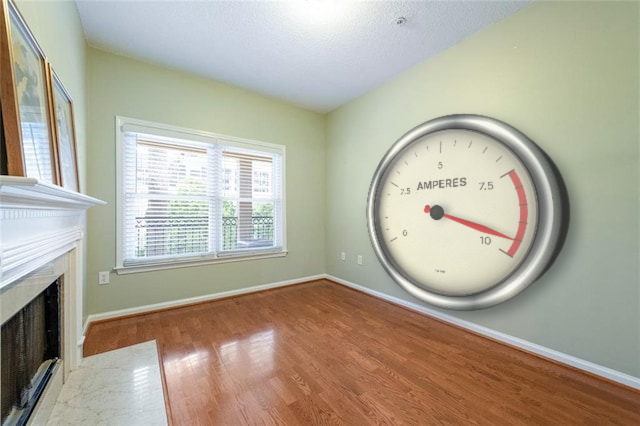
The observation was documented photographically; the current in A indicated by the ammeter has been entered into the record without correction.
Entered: 9.5 A
